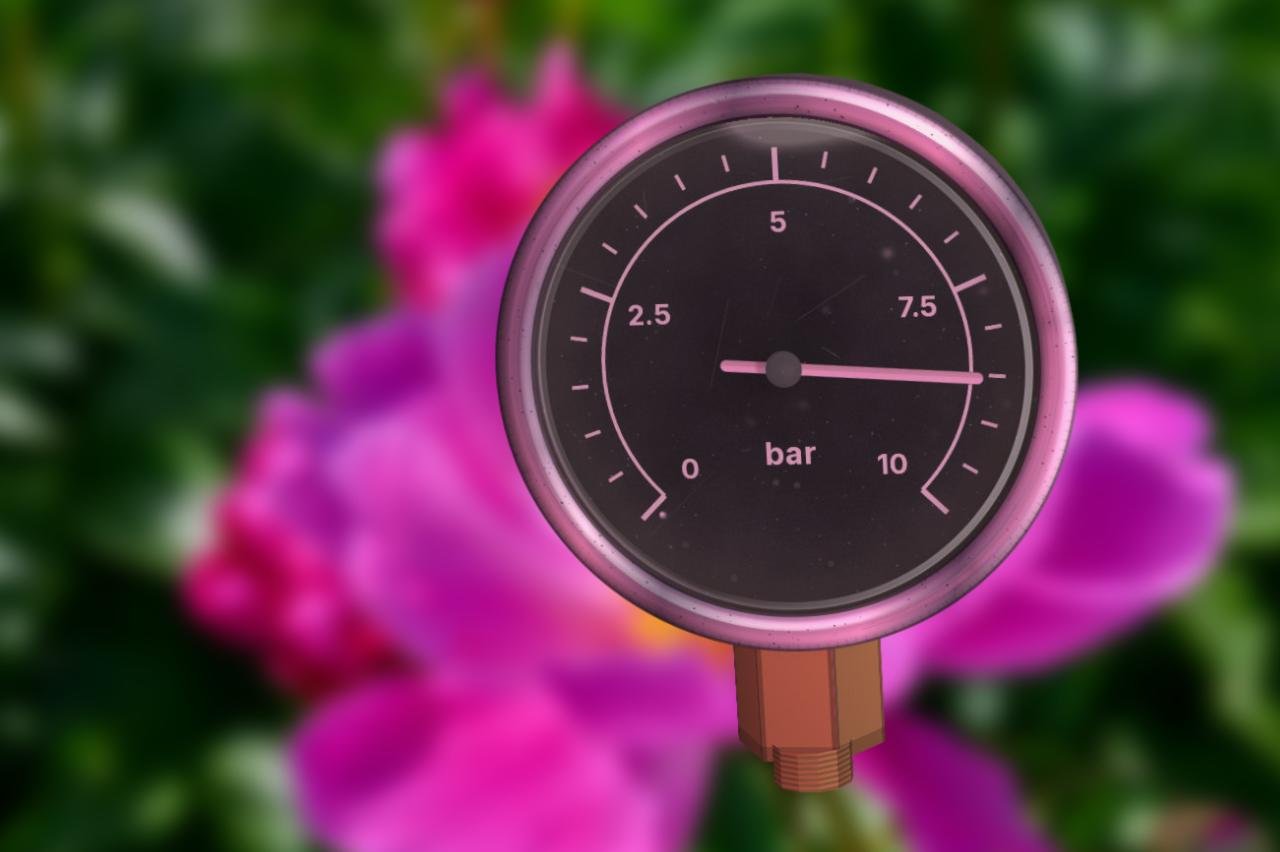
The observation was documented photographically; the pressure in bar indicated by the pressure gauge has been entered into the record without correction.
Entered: 8.5 bar
